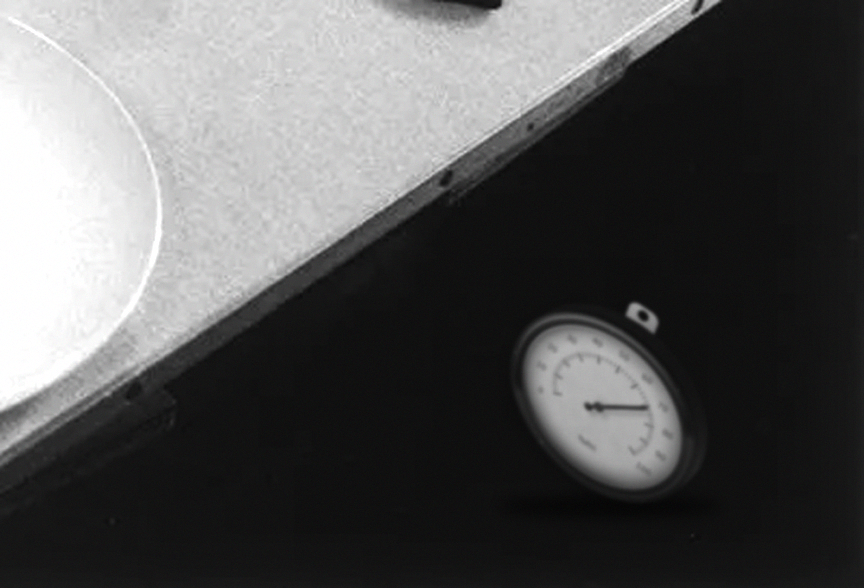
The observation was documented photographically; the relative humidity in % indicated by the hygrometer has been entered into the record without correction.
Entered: 70 %
